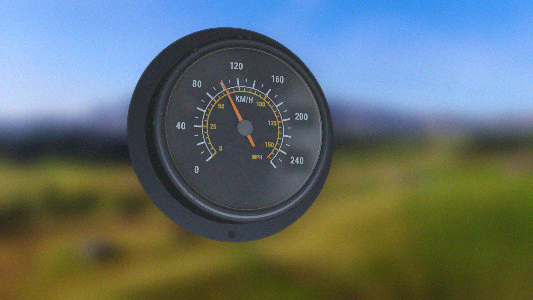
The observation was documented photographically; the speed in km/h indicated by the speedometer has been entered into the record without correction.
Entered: 100 km/h
